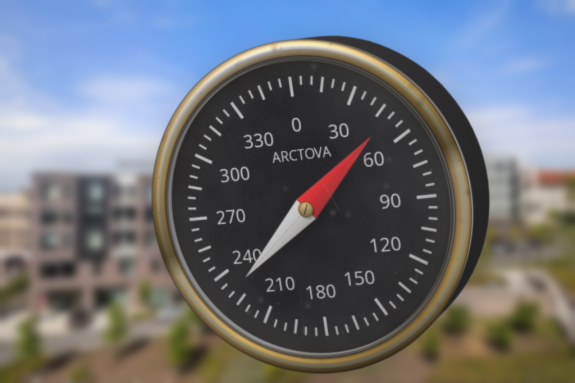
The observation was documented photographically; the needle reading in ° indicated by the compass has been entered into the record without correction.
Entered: 50 °
